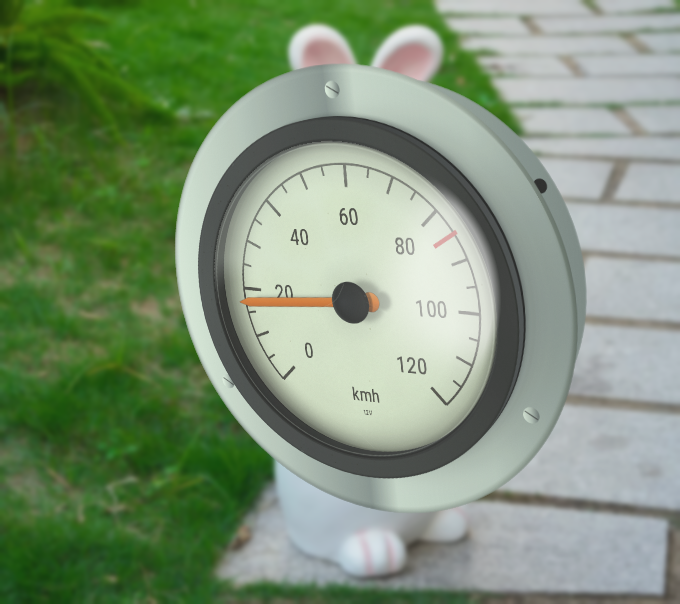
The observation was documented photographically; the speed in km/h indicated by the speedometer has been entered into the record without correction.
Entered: 17.5 km/h
